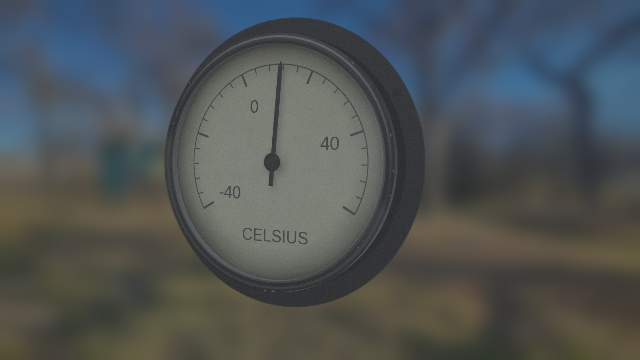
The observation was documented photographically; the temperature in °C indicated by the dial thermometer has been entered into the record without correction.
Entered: 12 °C
